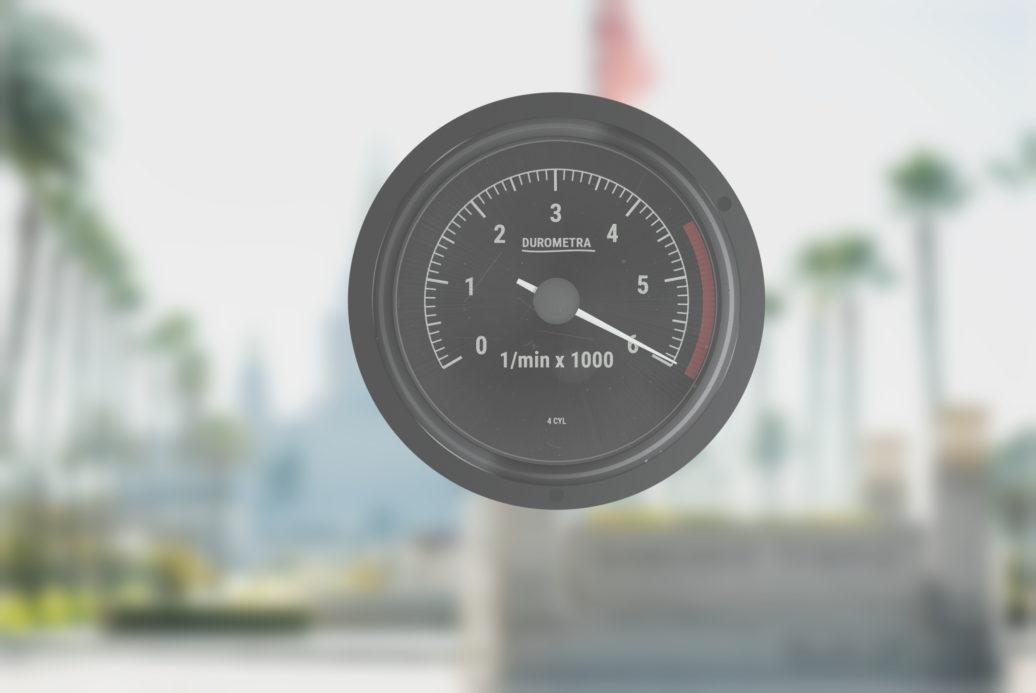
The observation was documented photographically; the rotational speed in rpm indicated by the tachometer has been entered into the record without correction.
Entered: 5950 rpm
